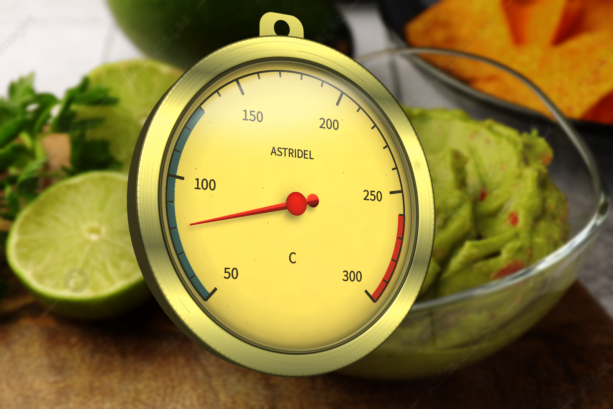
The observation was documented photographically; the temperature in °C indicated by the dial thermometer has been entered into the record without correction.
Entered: 80 °C
